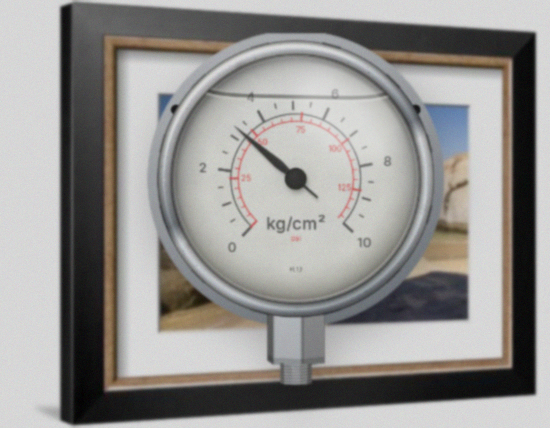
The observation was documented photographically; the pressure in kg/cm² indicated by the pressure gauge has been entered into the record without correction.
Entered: 3.25 kg/cm²
